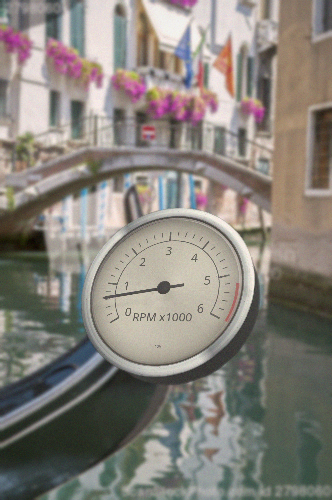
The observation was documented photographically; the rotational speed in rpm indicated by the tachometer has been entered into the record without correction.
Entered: 600 rpm
